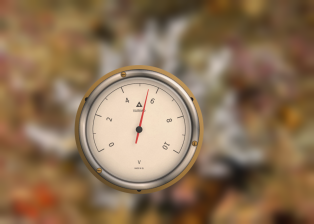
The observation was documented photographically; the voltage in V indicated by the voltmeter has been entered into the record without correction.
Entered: 5.5 V
